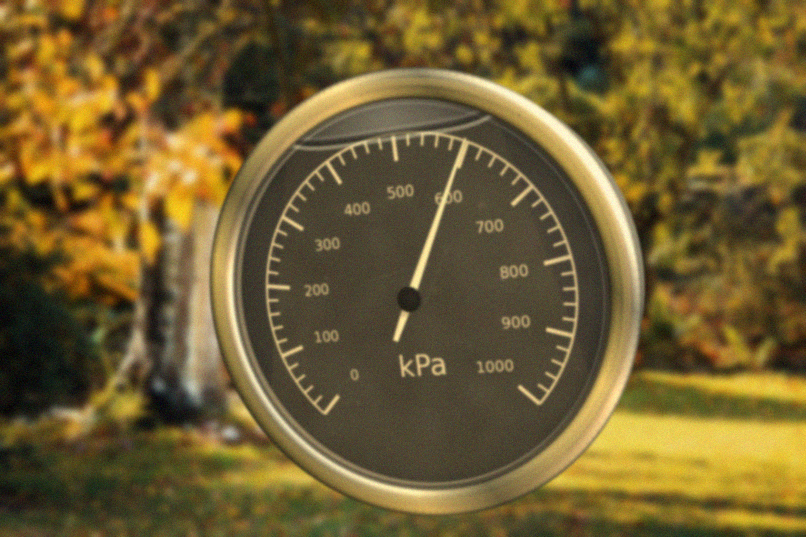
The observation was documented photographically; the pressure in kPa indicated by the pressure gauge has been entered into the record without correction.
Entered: 600 kPa
